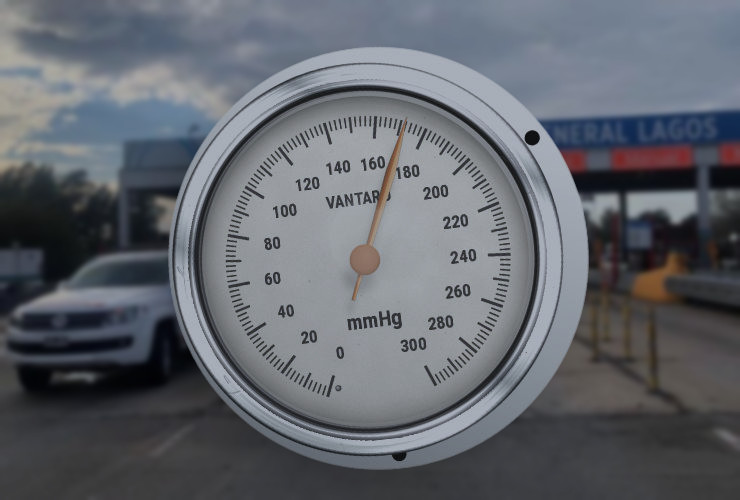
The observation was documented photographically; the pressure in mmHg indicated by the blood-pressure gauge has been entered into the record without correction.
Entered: 172 mmHg
